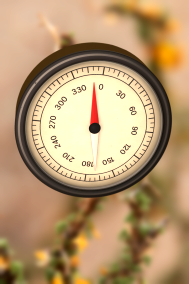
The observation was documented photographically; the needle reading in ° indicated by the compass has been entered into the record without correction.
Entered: 350 °
